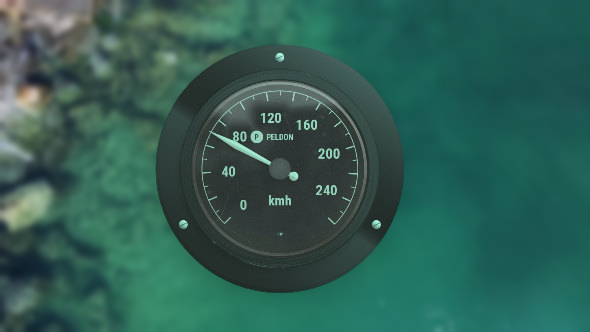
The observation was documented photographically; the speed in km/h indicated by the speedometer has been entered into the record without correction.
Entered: 70 km/h
